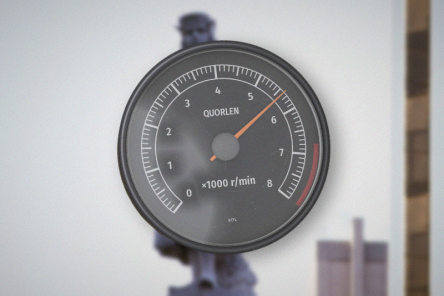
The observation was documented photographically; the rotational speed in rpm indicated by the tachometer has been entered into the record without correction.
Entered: 5600 rpm
